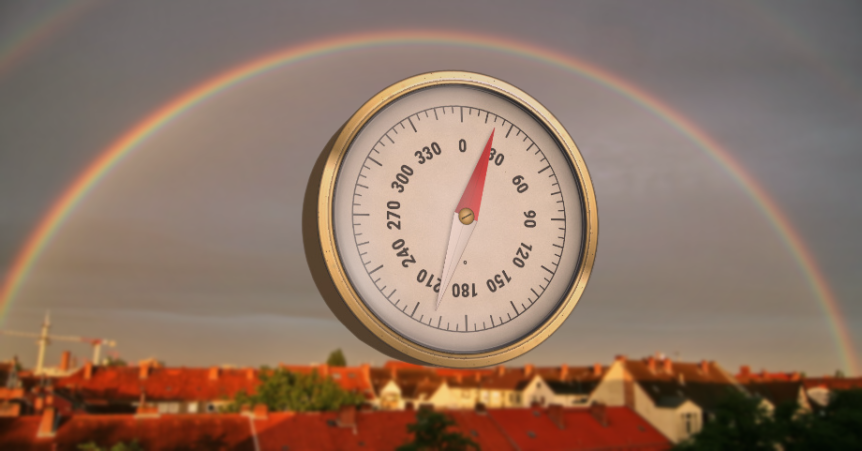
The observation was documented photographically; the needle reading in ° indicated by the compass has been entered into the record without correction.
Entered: 20 °
